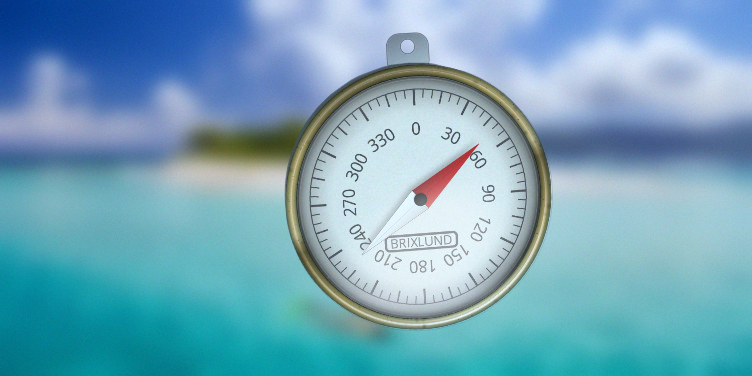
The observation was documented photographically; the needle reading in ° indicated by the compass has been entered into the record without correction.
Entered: 50 °
